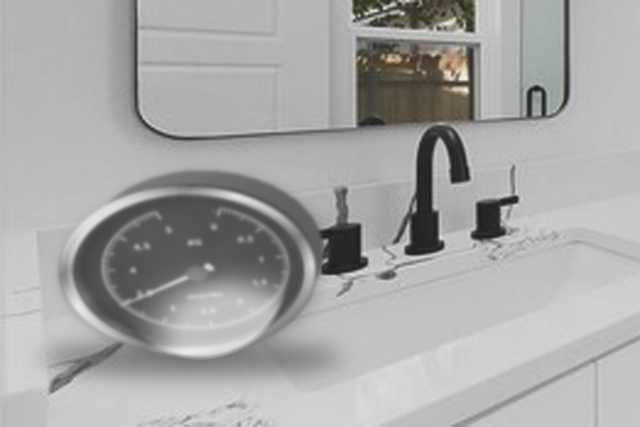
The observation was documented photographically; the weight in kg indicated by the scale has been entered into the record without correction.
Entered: 3.5 kg
